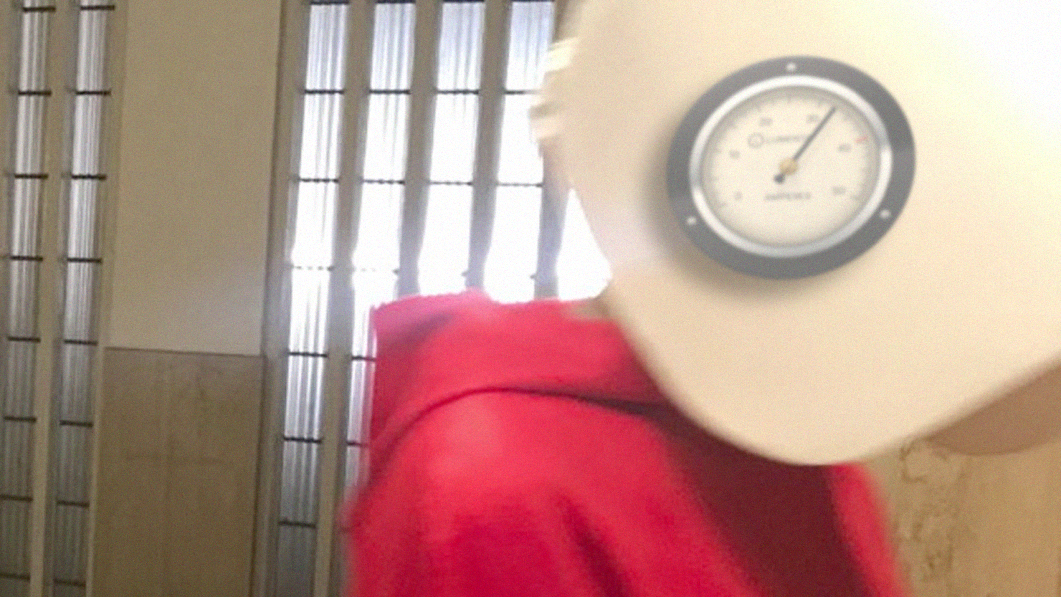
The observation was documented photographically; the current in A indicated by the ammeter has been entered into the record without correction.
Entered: 32.5 A
